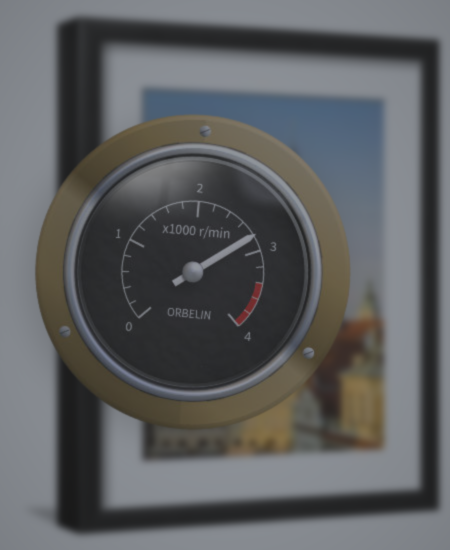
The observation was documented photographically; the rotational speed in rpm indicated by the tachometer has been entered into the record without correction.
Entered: 2800 rpm
